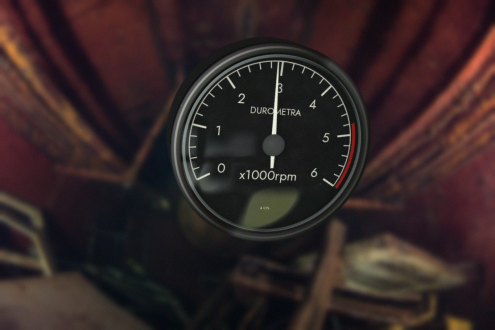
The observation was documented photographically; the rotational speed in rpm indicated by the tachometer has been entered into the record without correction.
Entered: 2900 rpm
